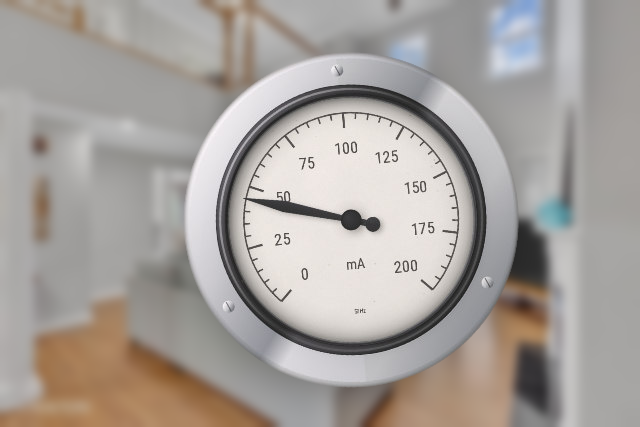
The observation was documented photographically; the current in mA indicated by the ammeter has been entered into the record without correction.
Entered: 45 mA
